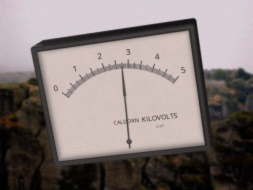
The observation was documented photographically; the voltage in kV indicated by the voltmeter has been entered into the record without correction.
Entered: 2.75 kV
